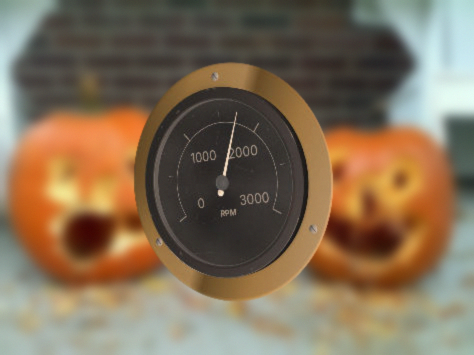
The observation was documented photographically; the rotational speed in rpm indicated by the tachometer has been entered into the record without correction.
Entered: 1750 rpm
